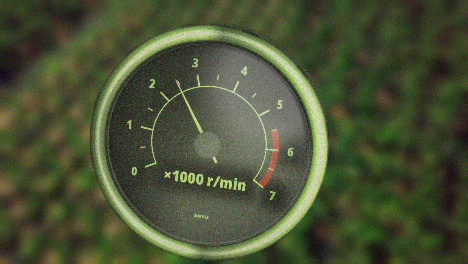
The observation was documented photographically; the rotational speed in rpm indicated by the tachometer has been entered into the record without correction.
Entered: 2500 rpm
